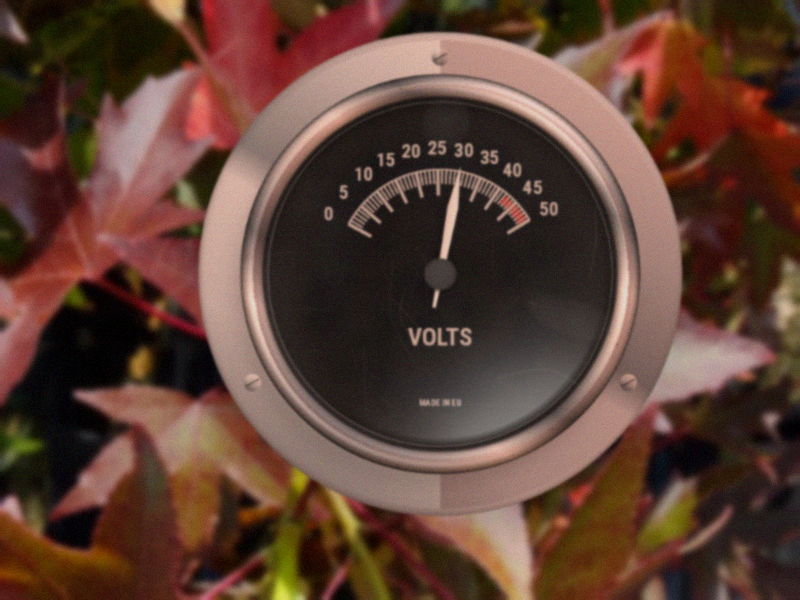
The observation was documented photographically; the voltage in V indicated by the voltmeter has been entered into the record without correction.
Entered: 30 V
